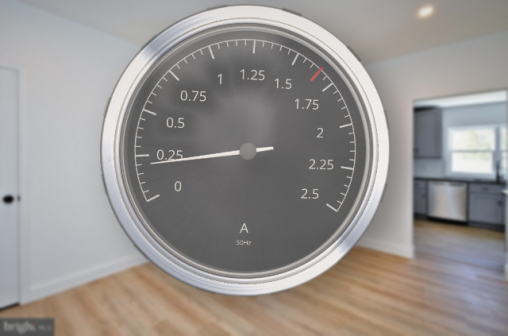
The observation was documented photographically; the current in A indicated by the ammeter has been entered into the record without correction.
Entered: 0.2 A
